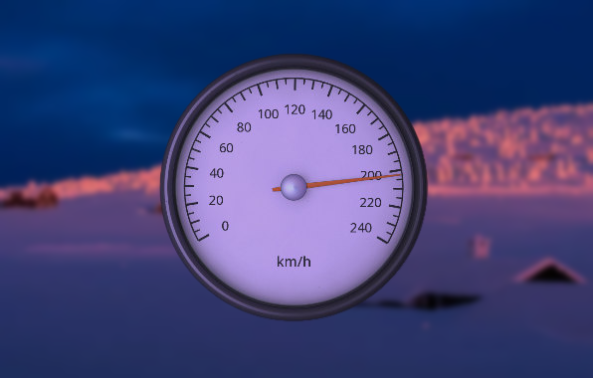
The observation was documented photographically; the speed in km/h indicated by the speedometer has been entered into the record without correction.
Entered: 202.5 km/h
